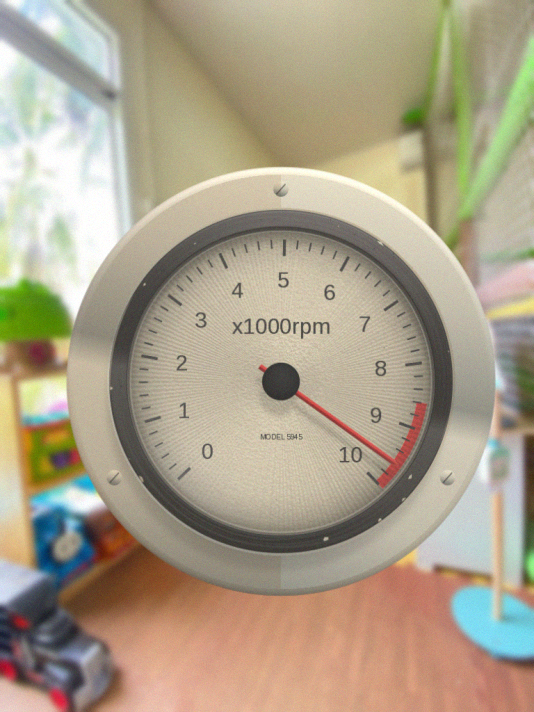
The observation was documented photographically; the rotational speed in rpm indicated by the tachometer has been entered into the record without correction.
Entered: 9600 rpm
